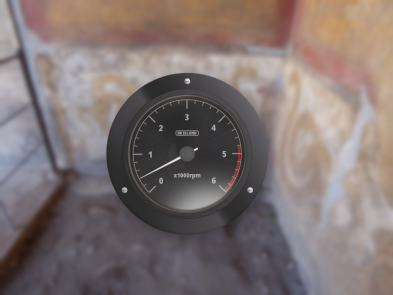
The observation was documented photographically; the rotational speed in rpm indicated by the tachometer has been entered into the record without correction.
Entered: 400 rpm
